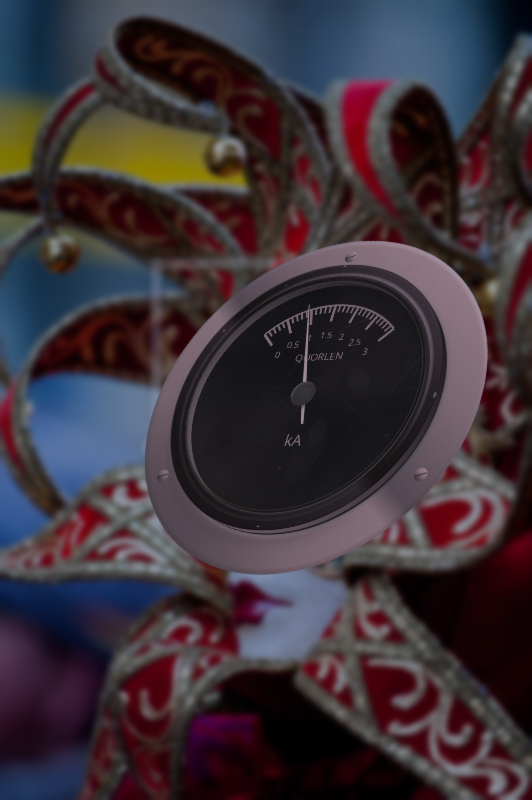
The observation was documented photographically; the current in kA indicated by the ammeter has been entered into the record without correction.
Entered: 1 kA
